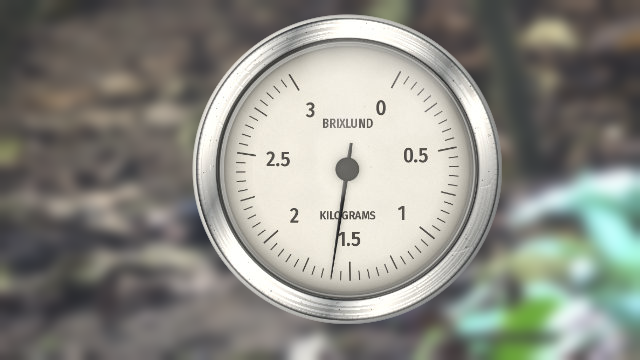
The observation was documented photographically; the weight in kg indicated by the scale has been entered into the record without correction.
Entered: 1.6 kg
